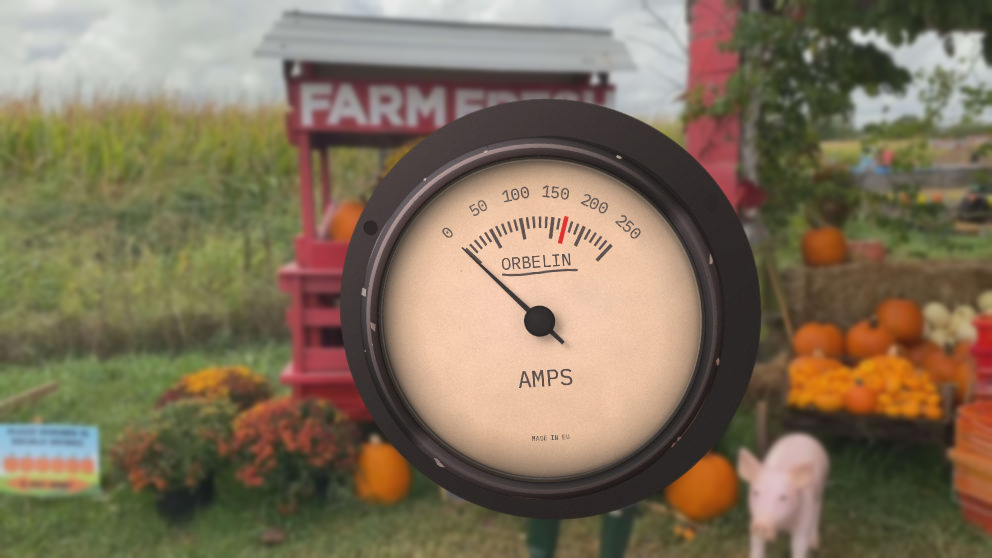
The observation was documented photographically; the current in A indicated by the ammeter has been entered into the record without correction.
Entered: 0 A
